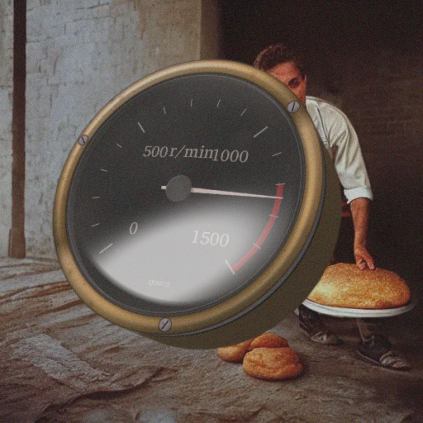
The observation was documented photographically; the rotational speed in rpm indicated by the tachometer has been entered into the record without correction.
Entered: 1250 rpm
